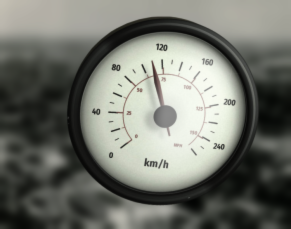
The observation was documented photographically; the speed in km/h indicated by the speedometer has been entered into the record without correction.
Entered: 110 km/h
